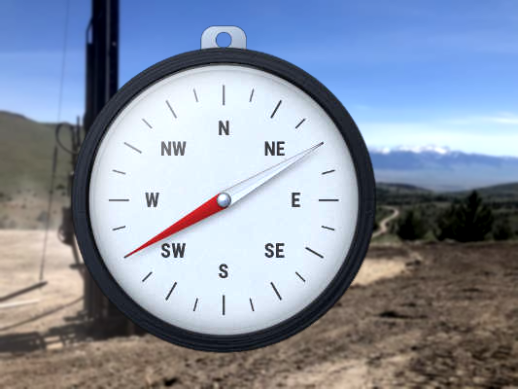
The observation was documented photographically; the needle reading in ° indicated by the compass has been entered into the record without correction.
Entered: 240 °
